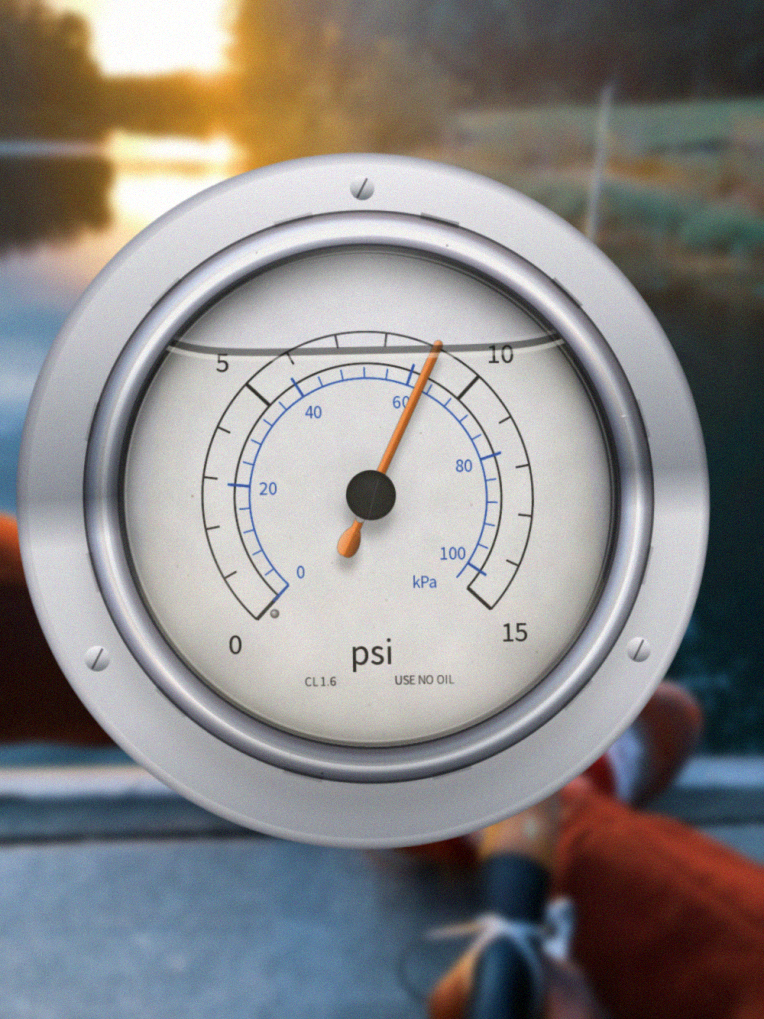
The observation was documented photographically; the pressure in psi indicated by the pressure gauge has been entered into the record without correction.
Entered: 9 psi
